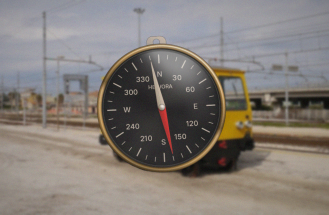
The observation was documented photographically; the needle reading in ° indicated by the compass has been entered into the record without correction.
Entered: 170 °
